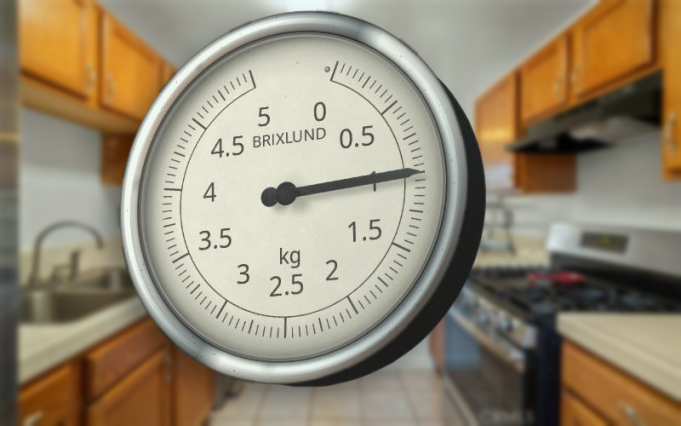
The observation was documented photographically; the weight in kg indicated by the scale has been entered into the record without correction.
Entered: 1 kg
